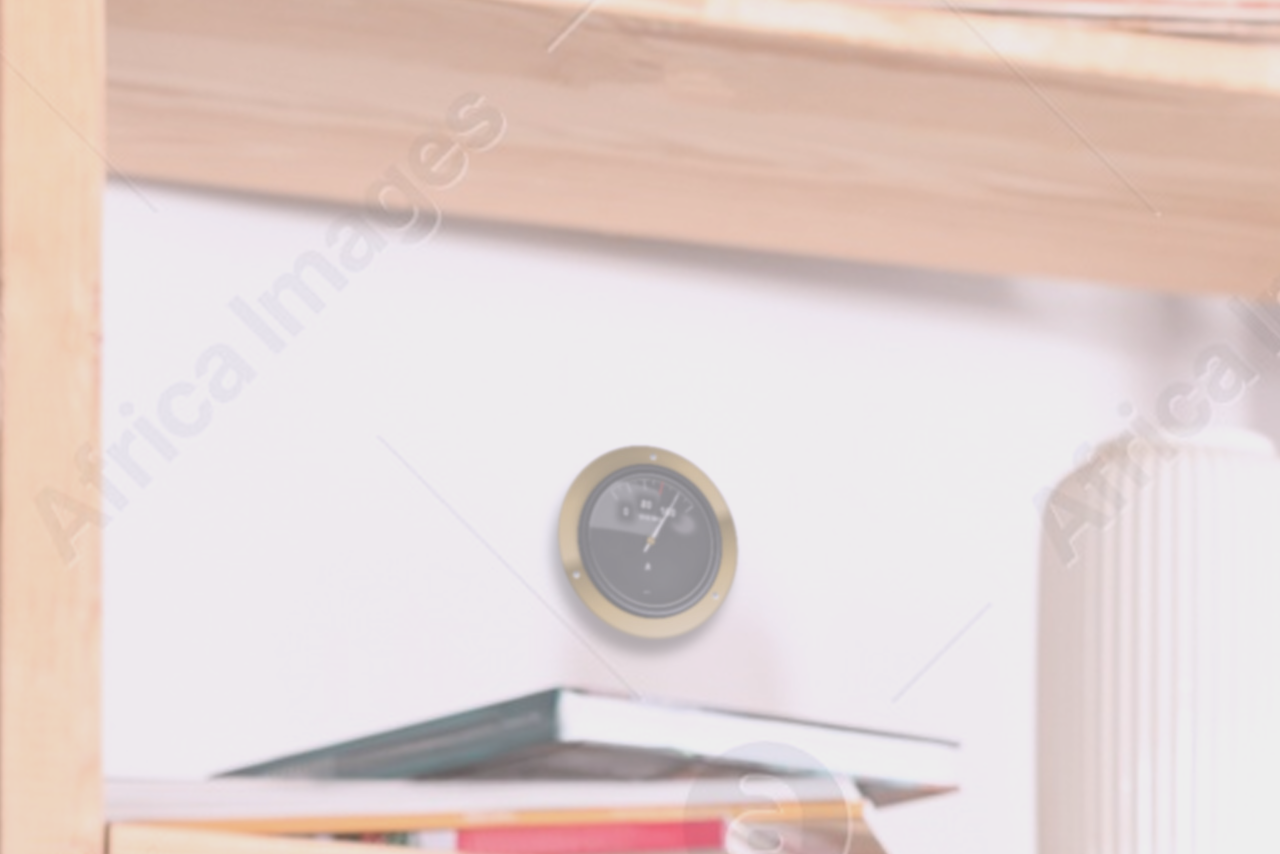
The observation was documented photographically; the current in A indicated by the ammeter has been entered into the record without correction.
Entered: 160 A
